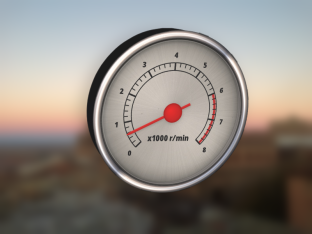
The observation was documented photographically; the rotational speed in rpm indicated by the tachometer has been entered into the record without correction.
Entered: 600 rpm
